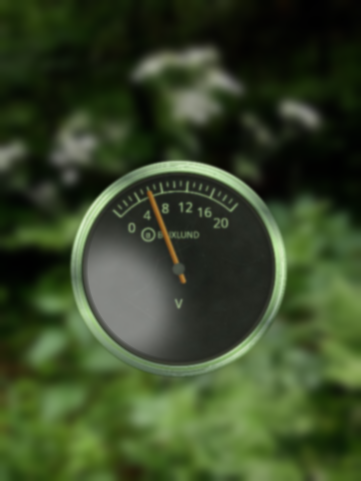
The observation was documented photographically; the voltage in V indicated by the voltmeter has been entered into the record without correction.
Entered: 6 V
